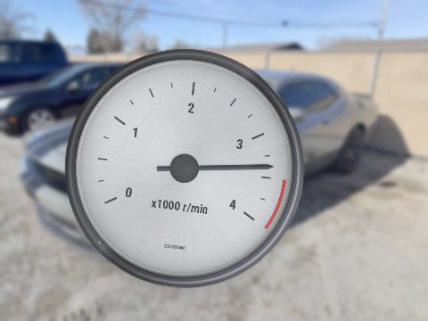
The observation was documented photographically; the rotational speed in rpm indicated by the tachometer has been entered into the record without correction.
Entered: 3375 rpm
